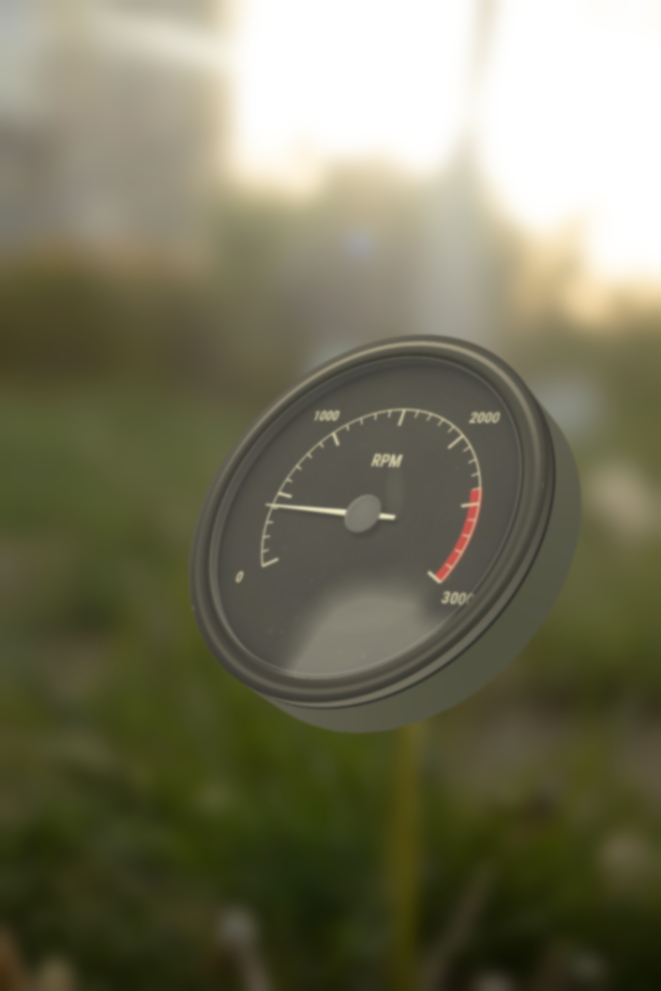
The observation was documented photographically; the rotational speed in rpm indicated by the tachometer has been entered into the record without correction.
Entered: 400 rpm
